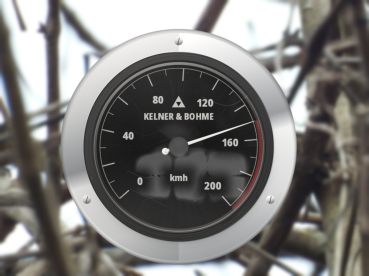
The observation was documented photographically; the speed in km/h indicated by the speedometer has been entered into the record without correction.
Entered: 150 km/h
